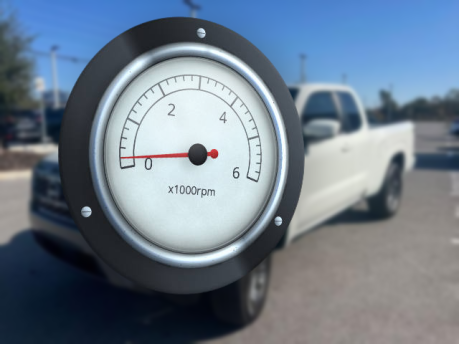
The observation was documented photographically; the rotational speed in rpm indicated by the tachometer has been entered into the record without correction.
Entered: 200 rpm
